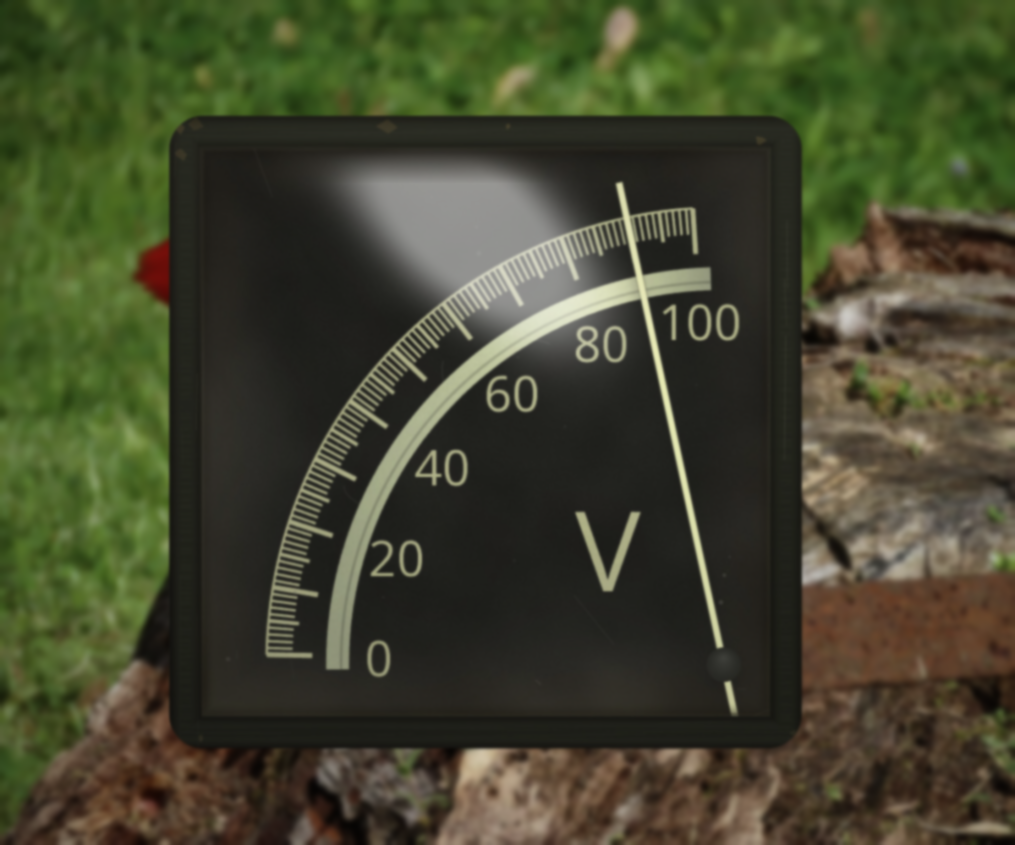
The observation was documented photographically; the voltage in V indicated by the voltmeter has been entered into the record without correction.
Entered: 90 V
